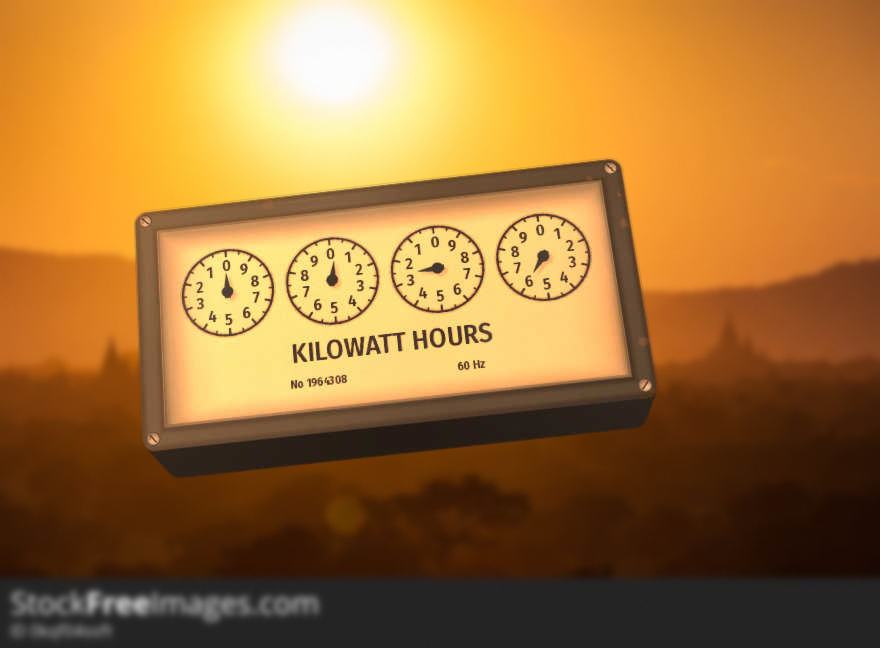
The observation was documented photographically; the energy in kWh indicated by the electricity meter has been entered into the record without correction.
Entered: 26 kWh
